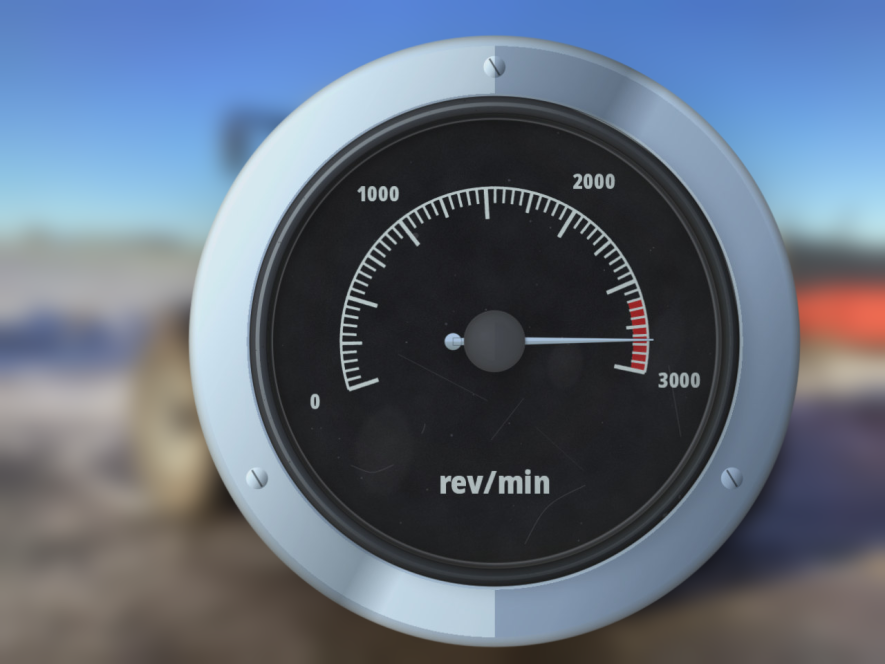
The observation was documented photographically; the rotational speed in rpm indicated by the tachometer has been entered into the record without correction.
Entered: 2825 rpm
